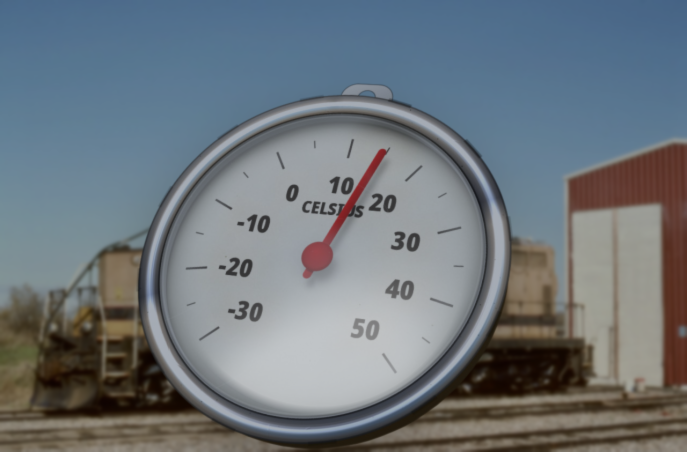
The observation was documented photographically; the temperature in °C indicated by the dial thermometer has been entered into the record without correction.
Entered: 15 °C
